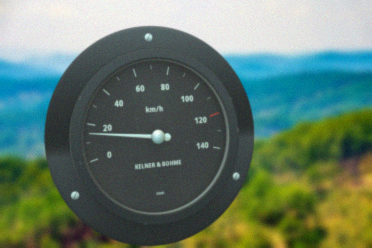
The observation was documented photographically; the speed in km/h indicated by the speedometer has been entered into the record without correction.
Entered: 15 km/h
